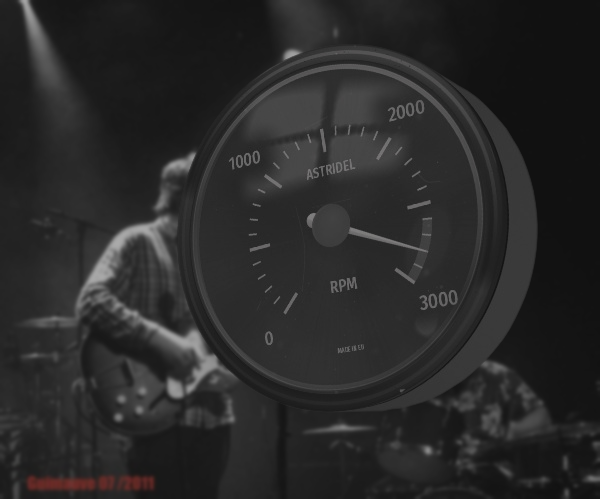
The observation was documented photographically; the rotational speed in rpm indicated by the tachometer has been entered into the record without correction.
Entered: 2800 rpm
